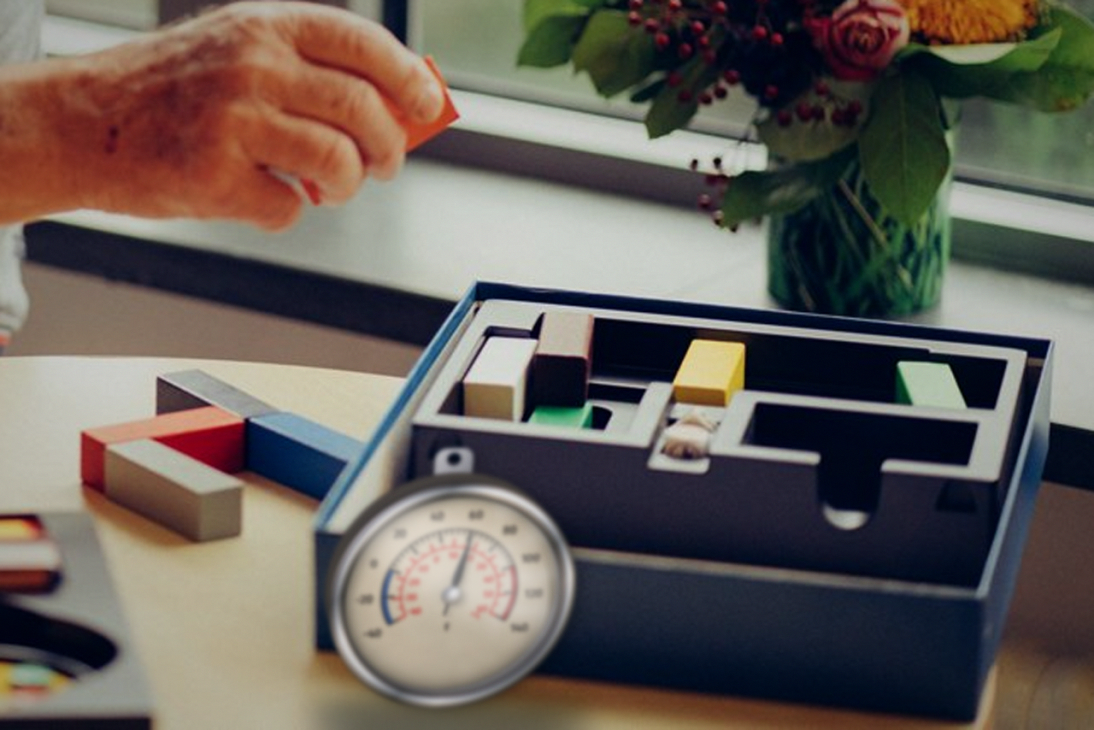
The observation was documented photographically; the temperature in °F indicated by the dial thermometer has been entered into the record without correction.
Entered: 60 °F
